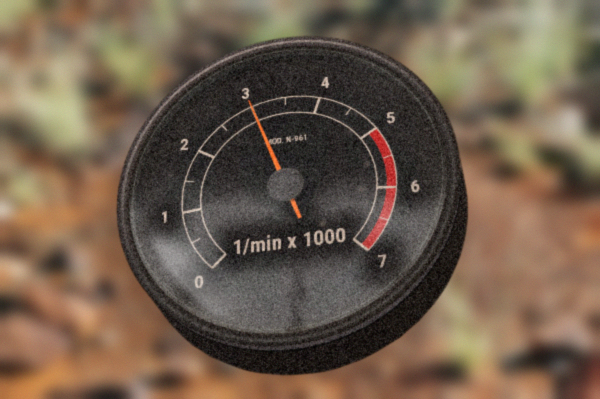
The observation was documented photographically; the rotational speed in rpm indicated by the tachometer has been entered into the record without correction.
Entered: 3000 rpm
